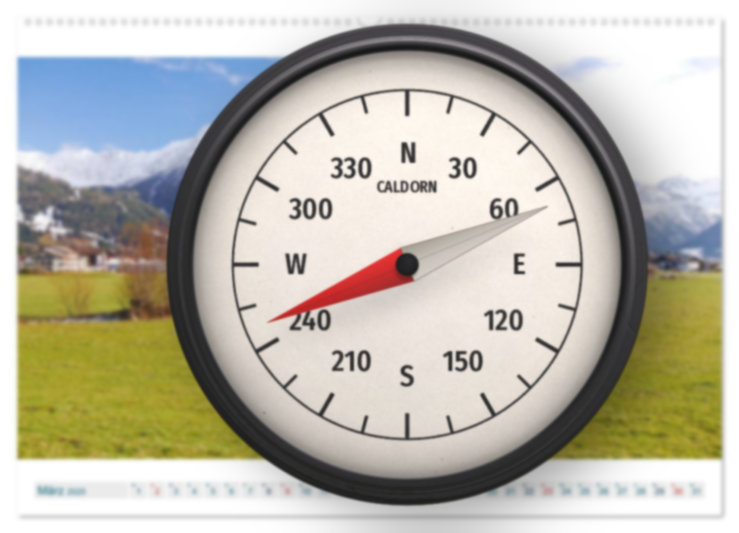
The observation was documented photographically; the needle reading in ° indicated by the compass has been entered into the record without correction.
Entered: 247.5 °
